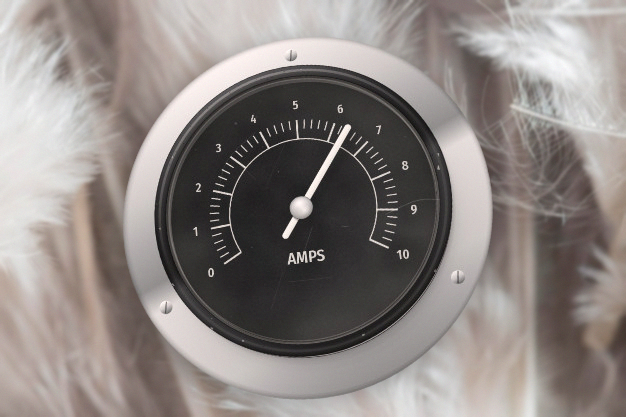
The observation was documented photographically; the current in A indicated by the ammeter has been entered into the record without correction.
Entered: 6.4 A
